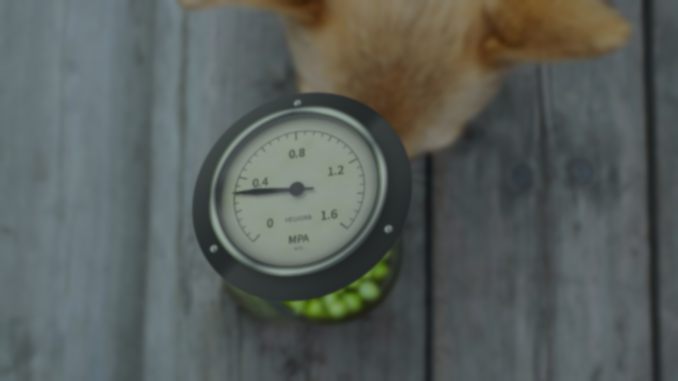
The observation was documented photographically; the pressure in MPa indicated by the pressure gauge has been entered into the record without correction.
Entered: 0.3 MPa
